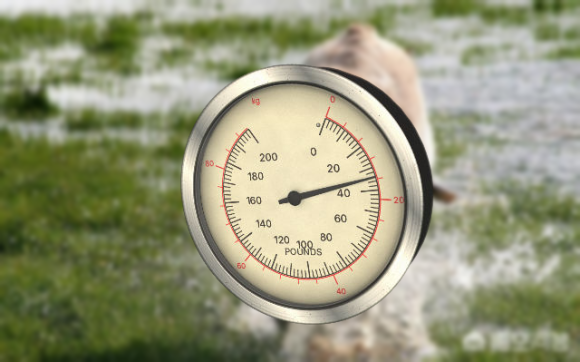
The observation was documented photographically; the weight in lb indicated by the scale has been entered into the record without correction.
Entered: 34 lb
